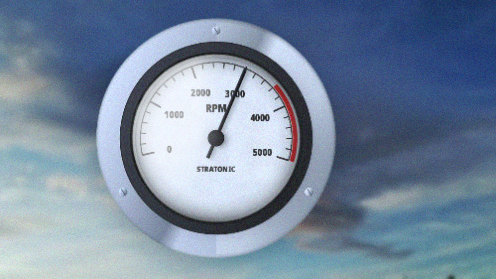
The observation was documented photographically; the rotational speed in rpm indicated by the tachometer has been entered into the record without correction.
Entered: 3000 rpm
